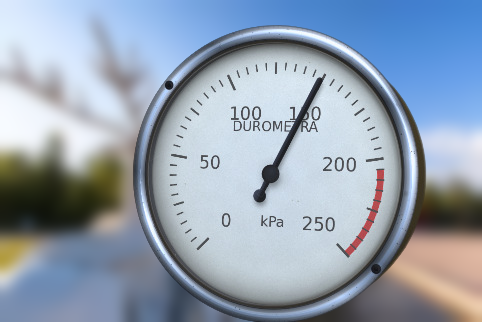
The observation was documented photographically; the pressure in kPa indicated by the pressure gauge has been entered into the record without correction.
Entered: 150 kPa
